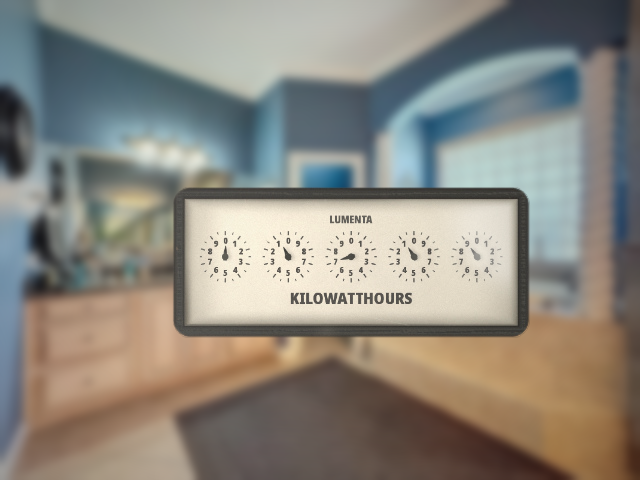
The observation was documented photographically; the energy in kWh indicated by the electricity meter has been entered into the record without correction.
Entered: 709 kWh
